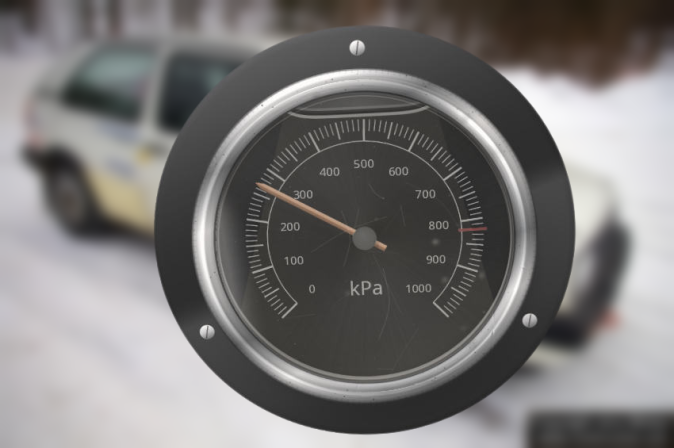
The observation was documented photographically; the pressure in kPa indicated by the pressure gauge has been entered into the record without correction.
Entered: 270 kPa
